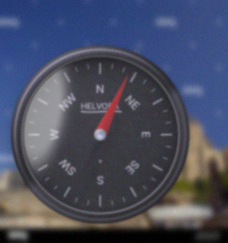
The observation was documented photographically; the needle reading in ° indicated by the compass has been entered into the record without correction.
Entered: 25 °
